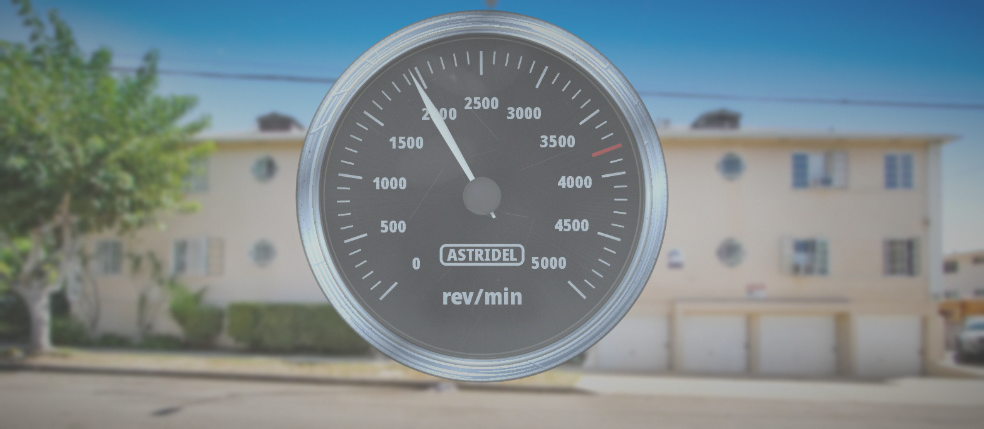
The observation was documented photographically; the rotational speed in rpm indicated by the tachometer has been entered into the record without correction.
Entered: 1950 rpm
